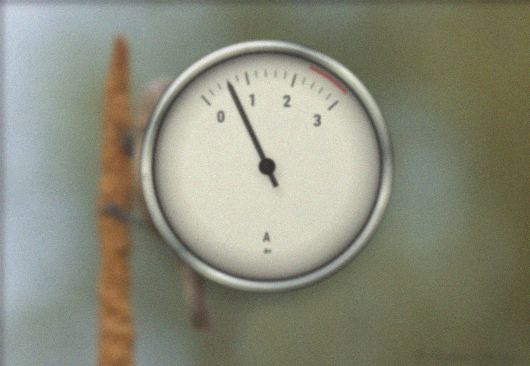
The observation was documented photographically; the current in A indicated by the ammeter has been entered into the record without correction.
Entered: 0.6 A
